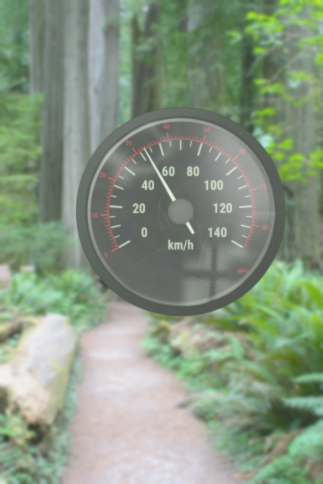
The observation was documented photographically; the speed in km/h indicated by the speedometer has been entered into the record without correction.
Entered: 52.5 km/h
